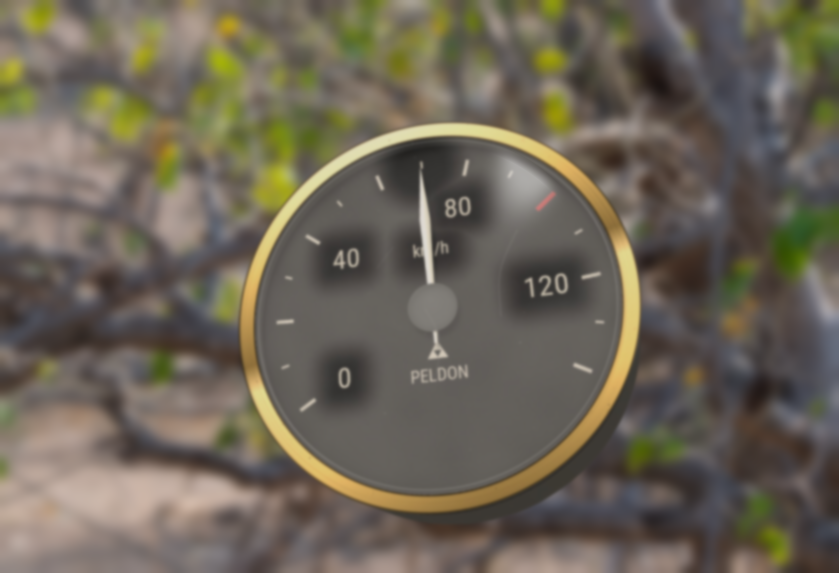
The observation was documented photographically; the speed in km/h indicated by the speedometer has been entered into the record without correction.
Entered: 70 km/h
